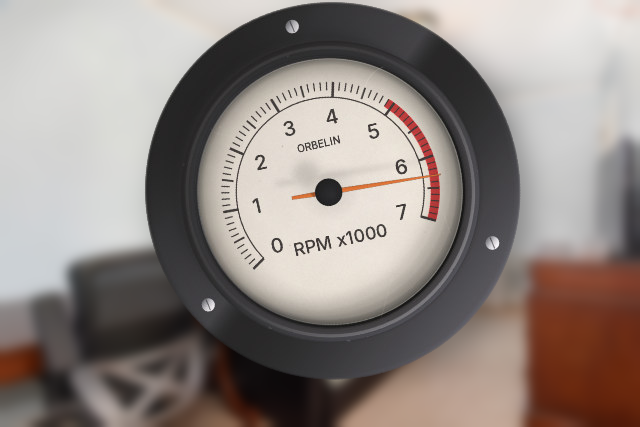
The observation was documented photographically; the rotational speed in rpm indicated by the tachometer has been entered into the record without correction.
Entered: 6300 rpm
